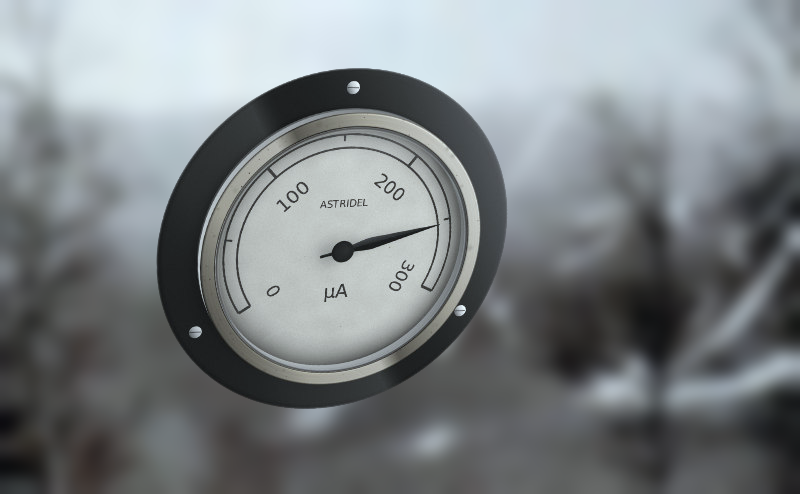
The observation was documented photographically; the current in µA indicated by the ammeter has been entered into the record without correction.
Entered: 250 µA
